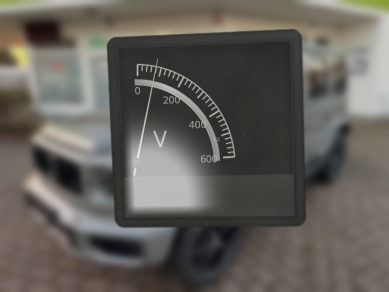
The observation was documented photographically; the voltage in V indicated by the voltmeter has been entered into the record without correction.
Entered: 80 V
